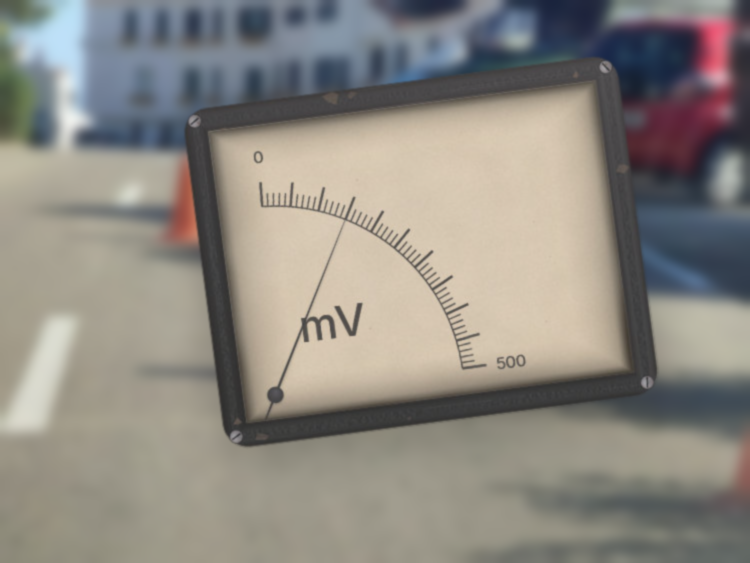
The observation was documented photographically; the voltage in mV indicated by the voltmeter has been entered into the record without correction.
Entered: 150 mV
